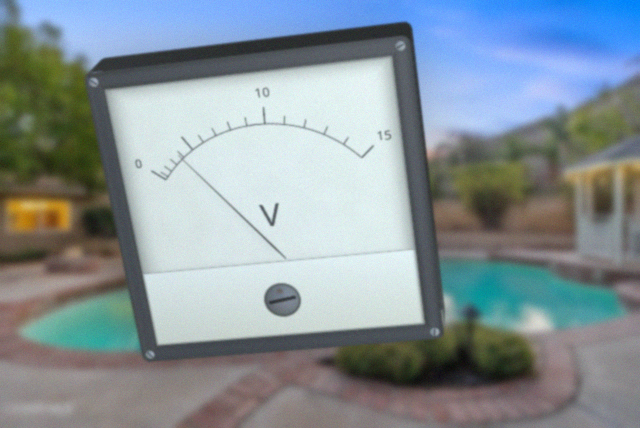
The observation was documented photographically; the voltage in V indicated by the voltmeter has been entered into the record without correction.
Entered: 4 V
